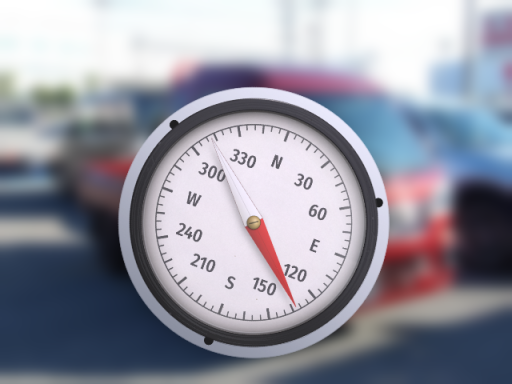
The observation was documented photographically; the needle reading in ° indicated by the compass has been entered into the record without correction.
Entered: 132.5 °
